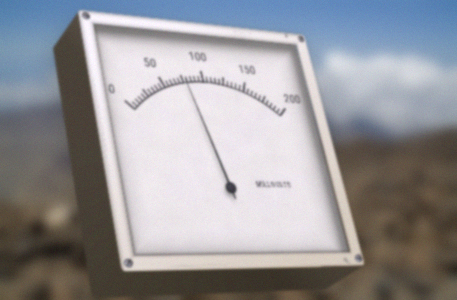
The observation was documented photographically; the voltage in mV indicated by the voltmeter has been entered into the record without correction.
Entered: 75 mV
